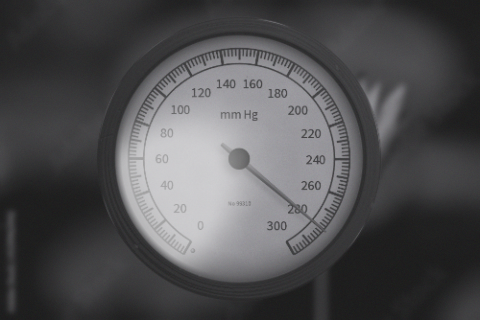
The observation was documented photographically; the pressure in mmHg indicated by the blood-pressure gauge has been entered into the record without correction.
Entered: 280 mmHg
